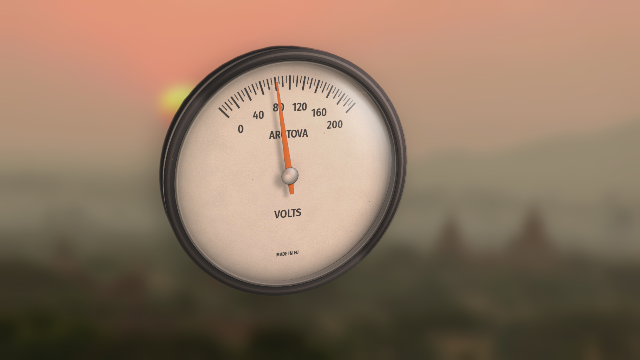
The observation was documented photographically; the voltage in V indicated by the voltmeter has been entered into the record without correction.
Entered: 80 V
